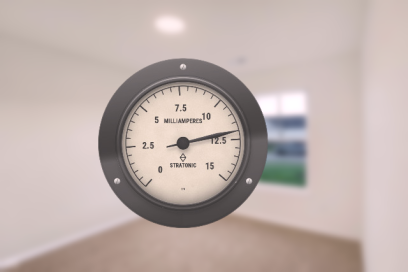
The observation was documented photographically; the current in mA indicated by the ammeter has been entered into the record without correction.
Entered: 12 mA
